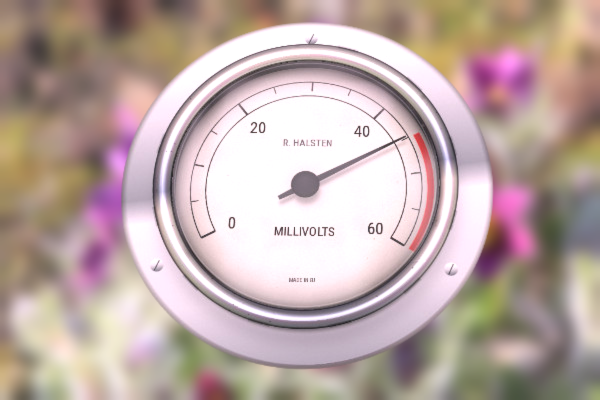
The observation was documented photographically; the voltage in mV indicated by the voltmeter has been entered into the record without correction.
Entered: 45 mV
